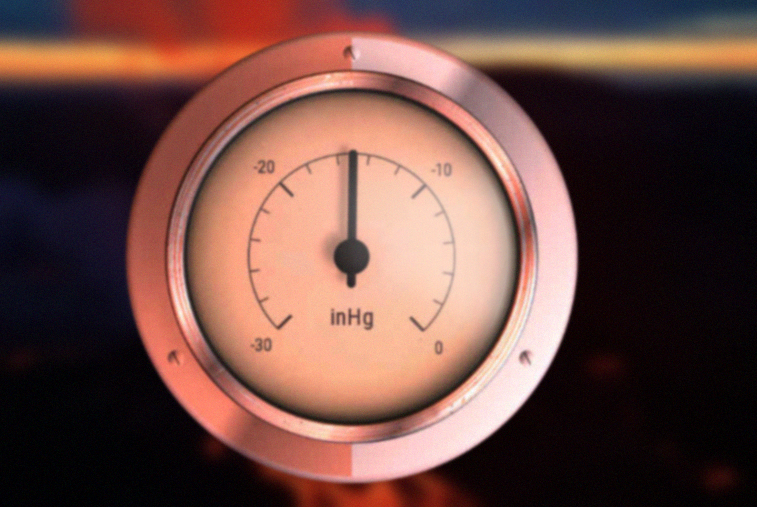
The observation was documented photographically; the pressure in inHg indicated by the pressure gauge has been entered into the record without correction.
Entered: -15 inHg
